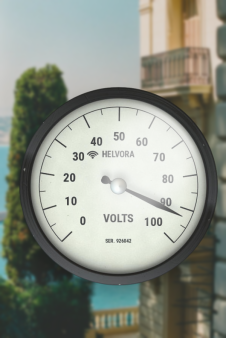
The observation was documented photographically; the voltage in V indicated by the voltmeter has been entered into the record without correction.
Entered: 92.5 V
